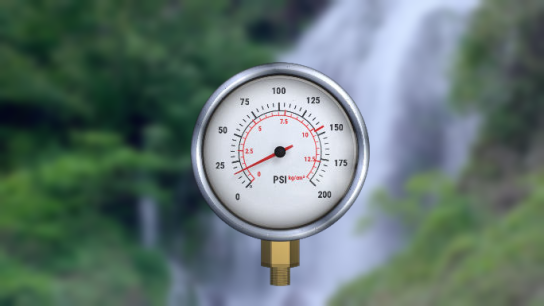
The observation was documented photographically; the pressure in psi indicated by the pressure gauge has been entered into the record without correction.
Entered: 15 psi
